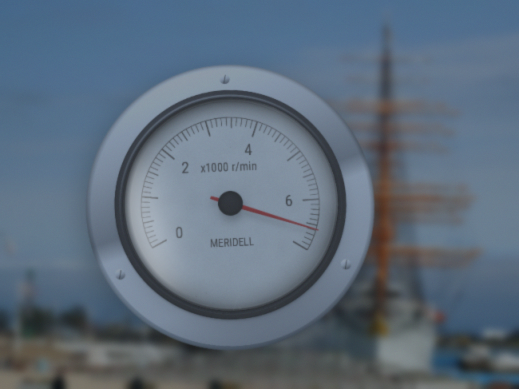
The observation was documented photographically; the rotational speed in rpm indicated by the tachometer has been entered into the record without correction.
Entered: 6600 rpm
